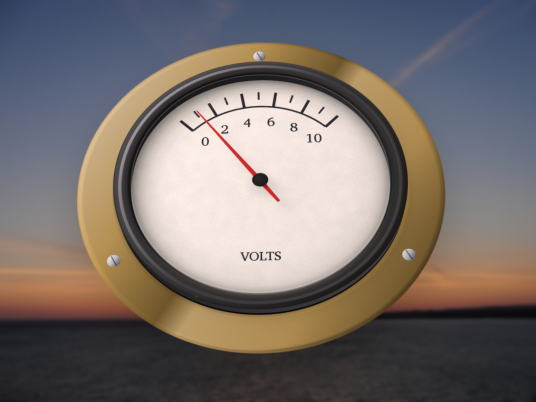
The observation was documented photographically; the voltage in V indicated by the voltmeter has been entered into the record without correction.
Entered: 1 V
